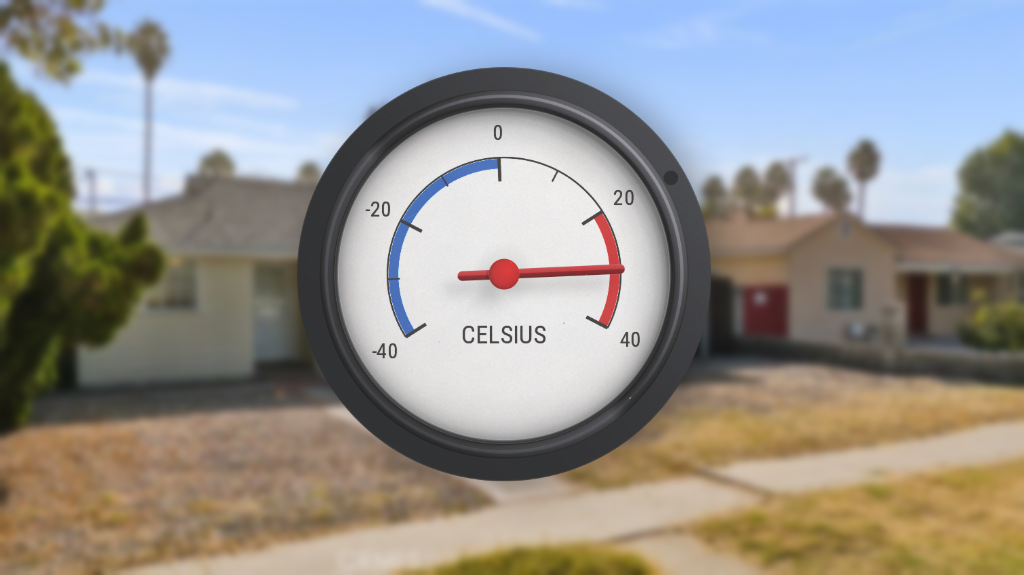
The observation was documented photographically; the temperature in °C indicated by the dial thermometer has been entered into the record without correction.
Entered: 30 °C
